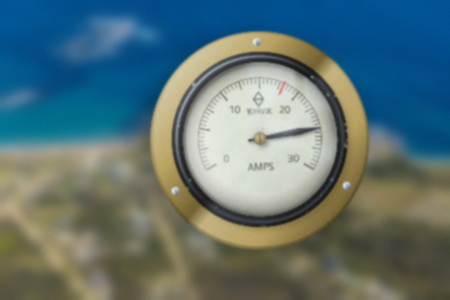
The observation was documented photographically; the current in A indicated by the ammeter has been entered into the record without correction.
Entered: 25 A
